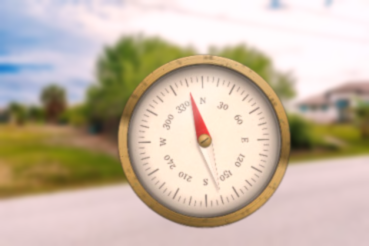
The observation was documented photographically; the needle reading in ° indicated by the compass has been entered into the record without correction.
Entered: 345 °
